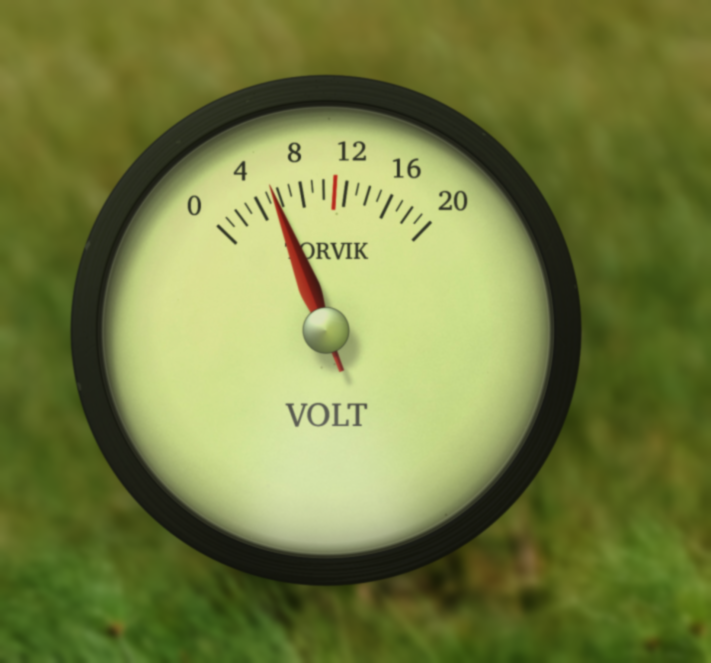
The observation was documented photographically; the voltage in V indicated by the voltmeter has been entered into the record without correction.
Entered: 5.5 V
